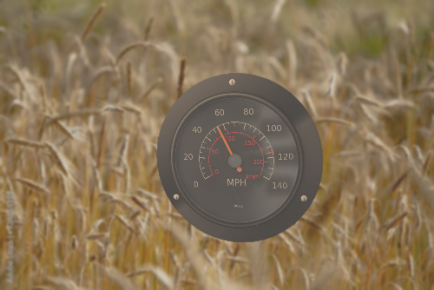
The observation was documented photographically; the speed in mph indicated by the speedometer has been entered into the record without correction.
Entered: 55 mph
